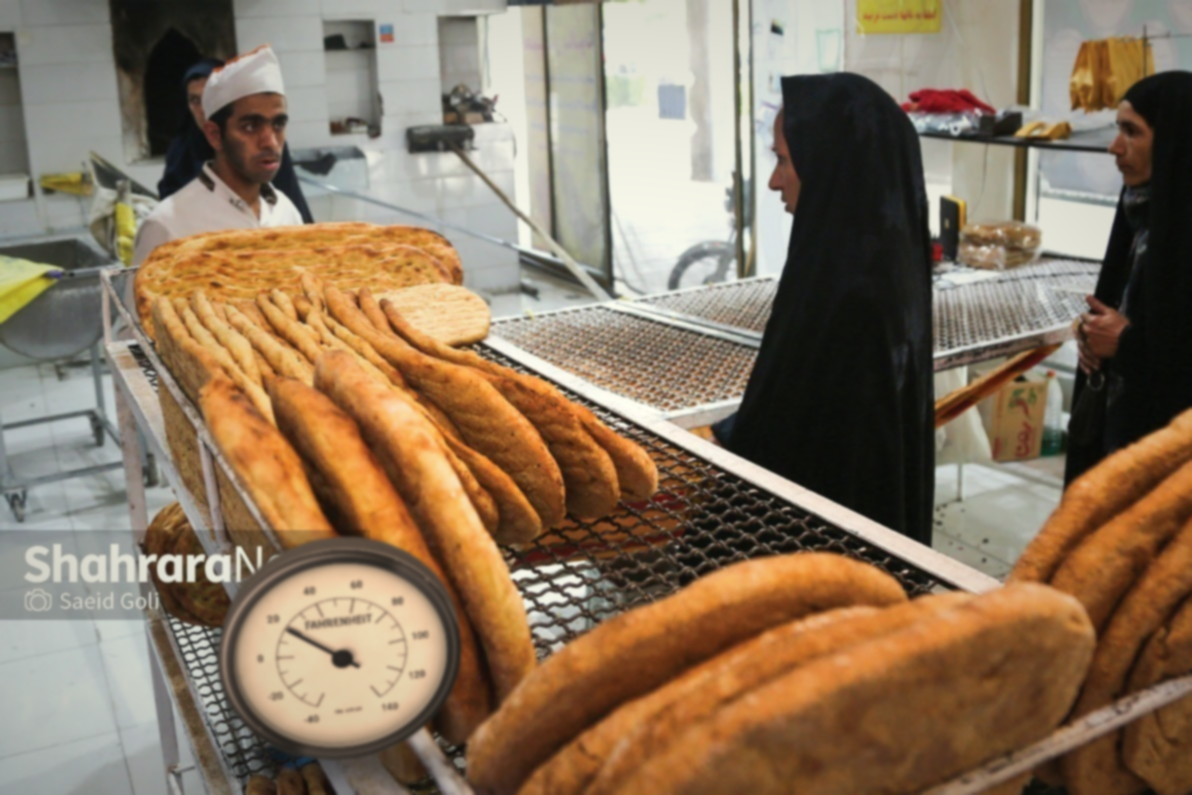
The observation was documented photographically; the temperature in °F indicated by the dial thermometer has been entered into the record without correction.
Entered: 20 °F
